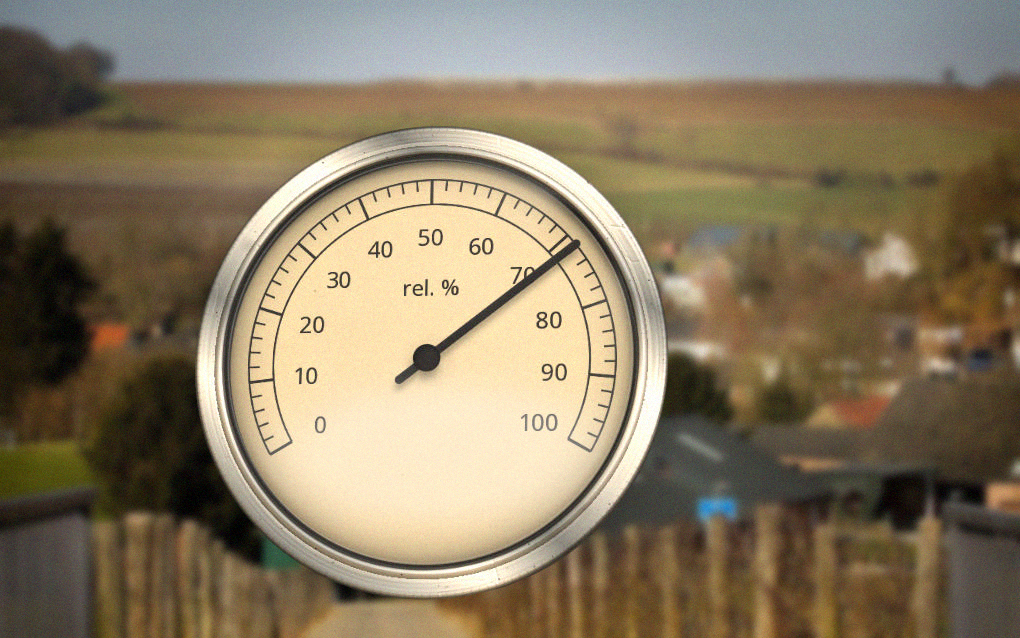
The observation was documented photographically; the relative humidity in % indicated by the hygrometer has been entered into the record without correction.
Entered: 72 %
